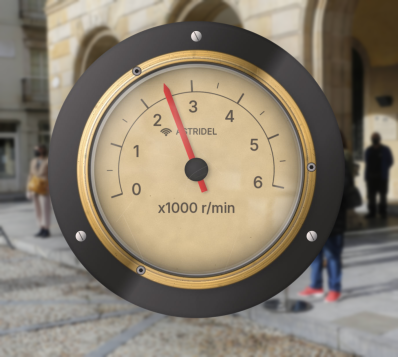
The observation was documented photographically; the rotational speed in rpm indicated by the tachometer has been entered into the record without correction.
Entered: 2500 rpm
